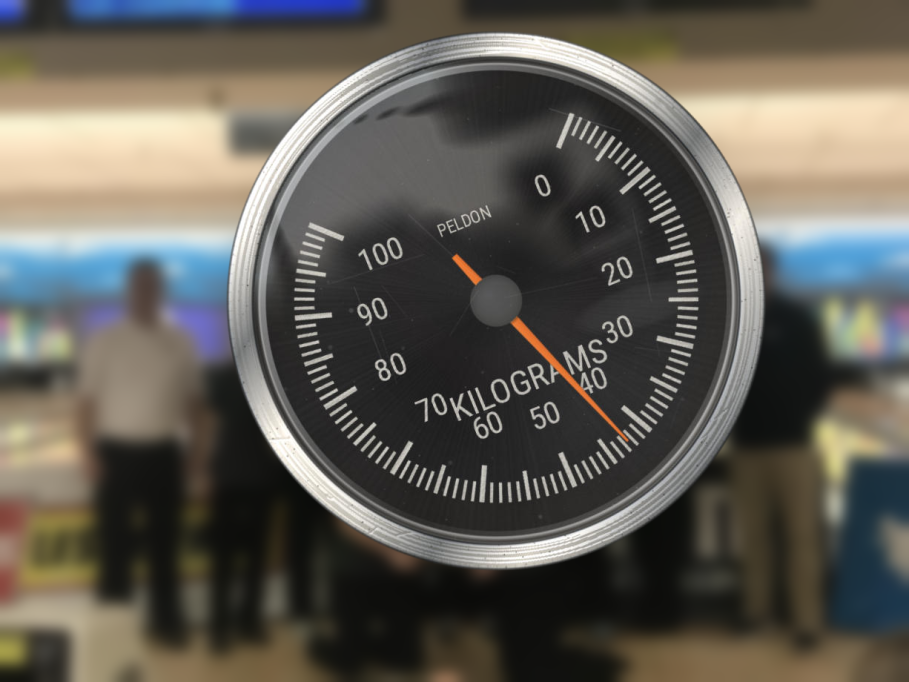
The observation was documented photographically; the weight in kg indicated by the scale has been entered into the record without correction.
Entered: 42.5 kg
